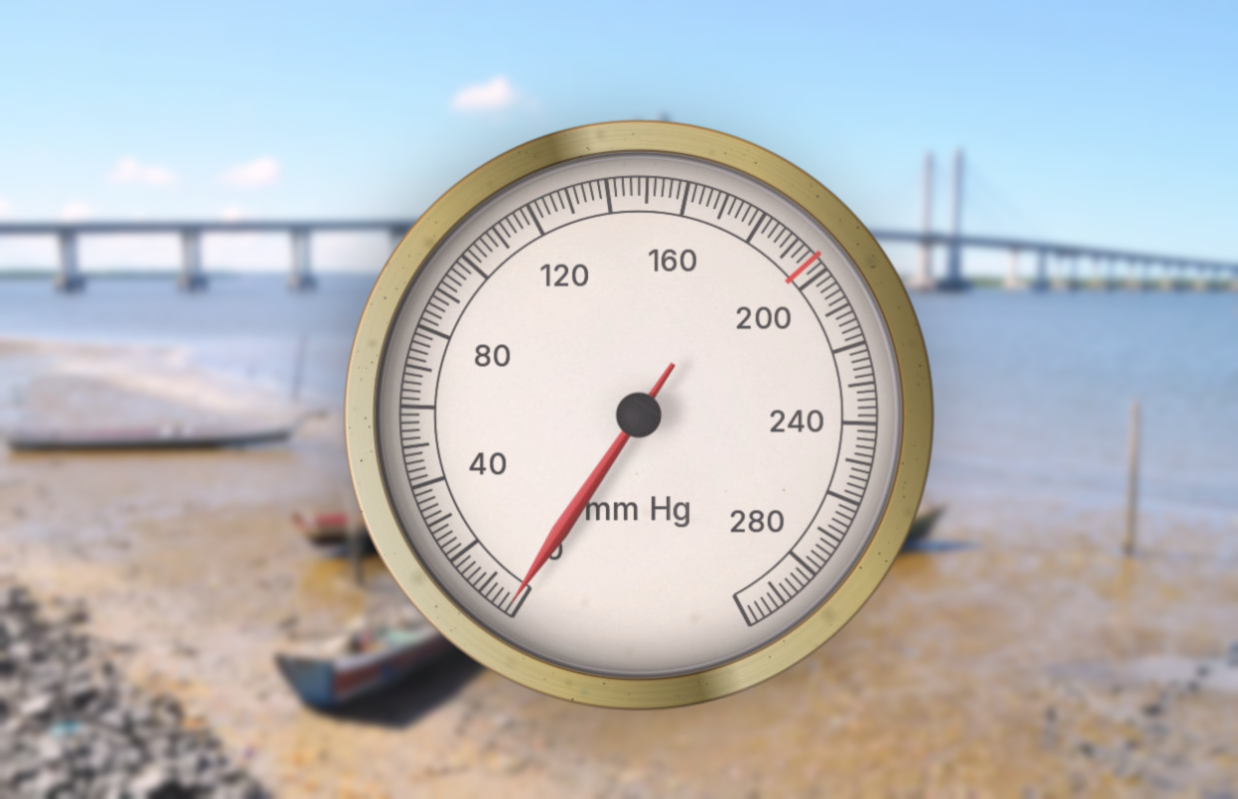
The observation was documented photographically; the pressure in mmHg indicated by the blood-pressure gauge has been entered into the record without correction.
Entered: 2 mmHg
